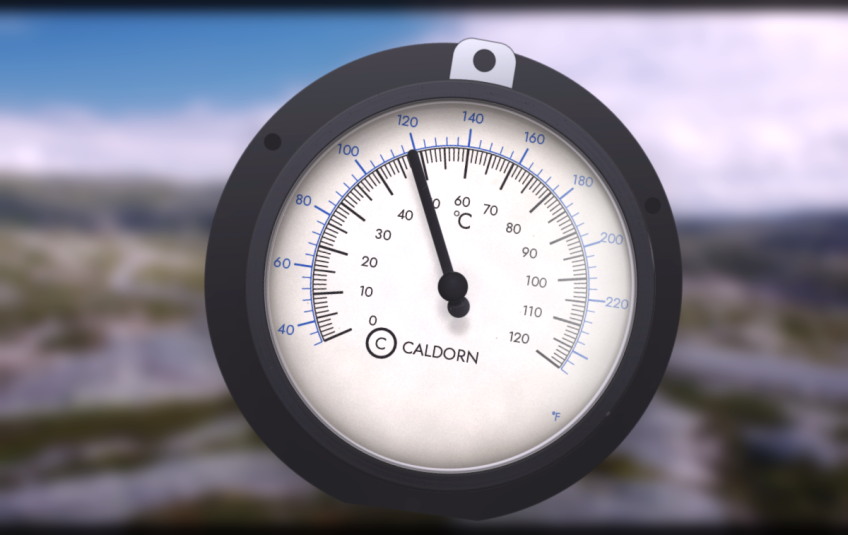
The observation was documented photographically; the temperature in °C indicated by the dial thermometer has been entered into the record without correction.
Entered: 48 °C
